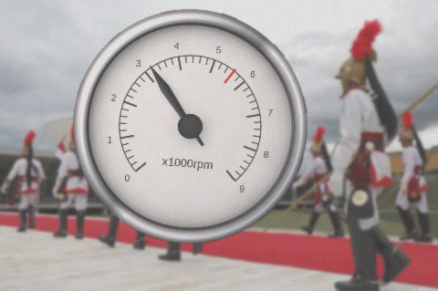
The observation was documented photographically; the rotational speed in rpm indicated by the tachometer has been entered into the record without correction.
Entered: 3200 rpm
